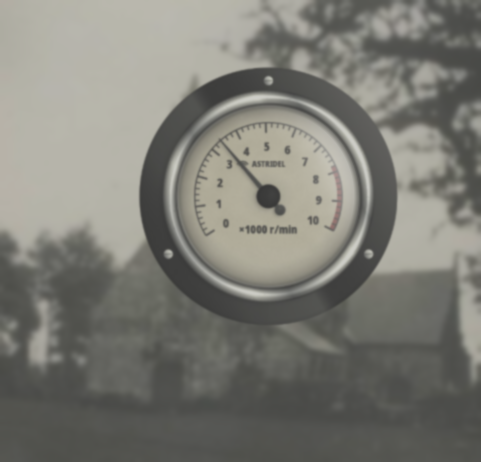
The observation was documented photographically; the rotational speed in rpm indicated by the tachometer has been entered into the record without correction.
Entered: 3400 rpm
